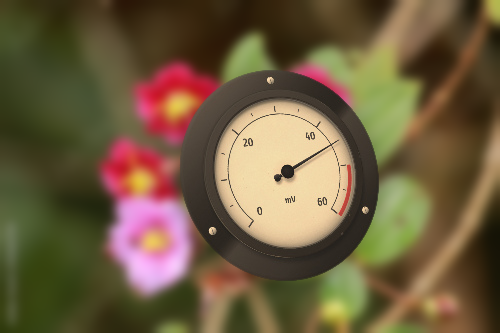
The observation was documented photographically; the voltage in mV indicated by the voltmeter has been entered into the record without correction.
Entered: 45 mV
